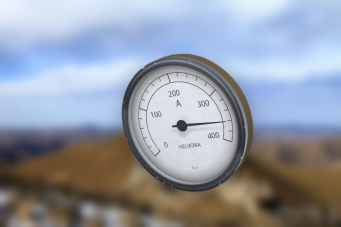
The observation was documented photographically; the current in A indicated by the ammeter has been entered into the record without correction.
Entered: 360 A
